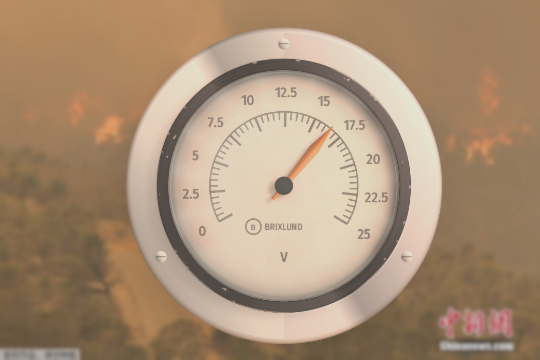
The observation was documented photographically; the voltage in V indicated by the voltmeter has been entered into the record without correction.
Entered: 16.5 V
